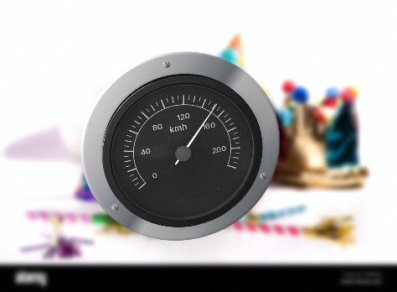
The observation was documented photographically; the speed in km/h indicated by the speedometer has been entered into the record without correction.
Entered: 150 km/h
